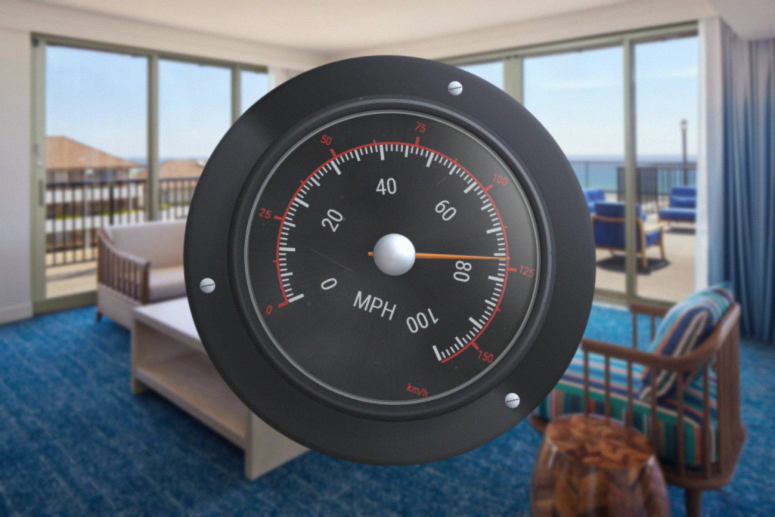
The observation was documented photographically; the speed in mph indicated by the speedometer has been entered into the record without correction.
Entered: 76 mph
